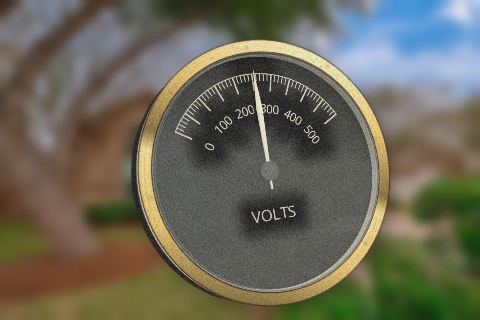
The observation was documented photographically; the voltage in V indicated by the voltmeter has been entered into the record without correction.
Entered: 250 V
